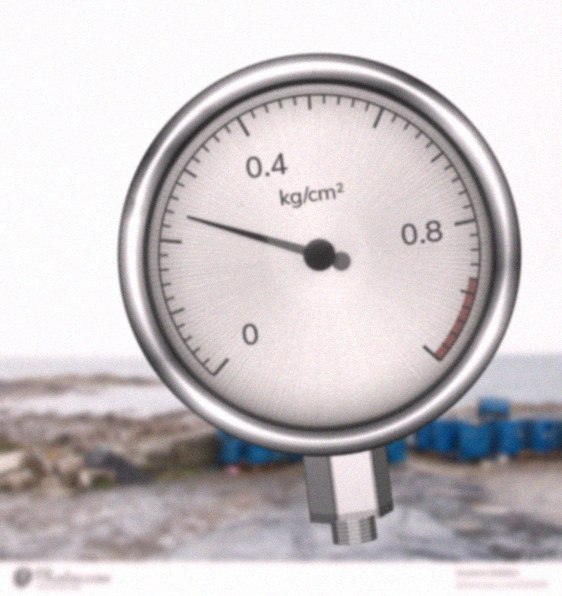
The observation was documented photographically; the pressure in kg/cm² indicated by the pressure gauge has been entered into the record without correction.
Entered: 0.24 kg/cm²
